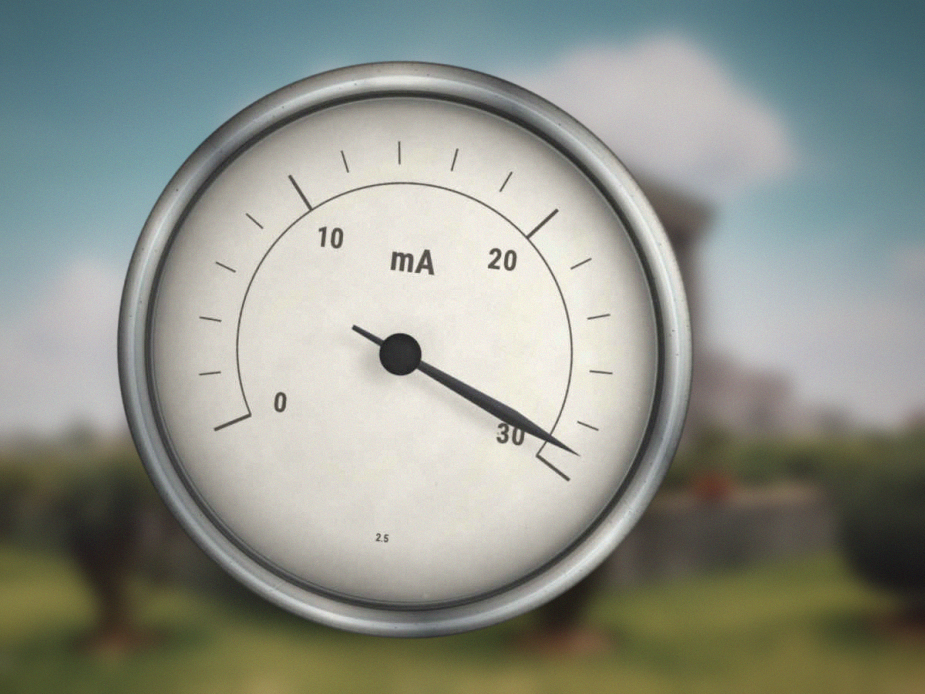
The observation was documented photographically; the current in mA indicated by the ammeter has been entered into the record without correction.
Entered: 29 mA
